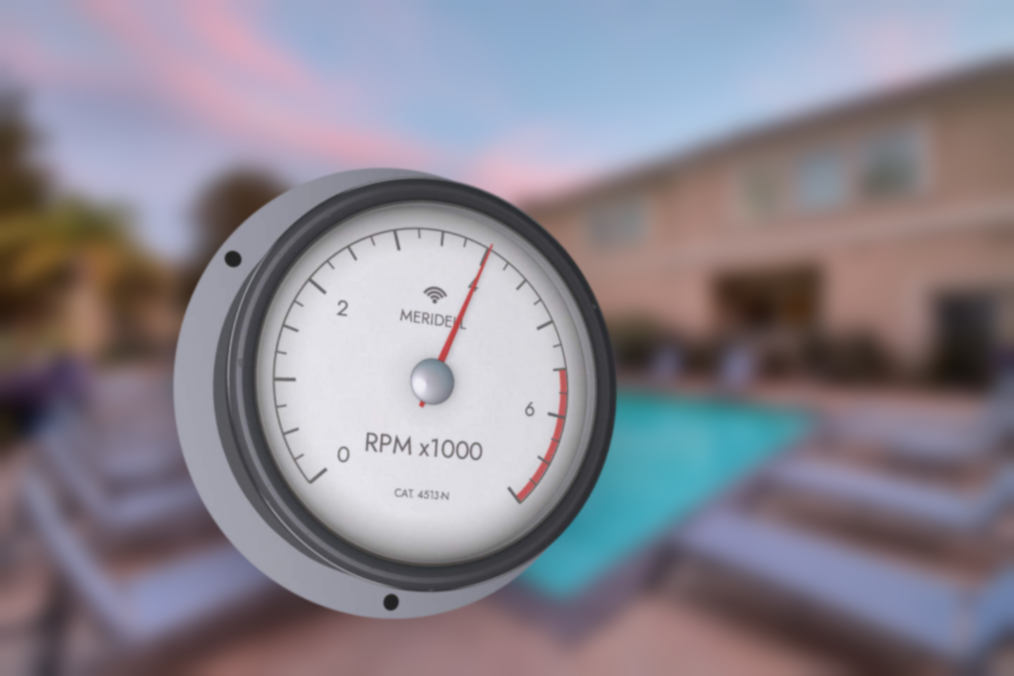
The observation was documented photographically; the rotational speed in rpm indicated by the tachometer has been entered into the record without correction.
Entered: 4000 rpm
